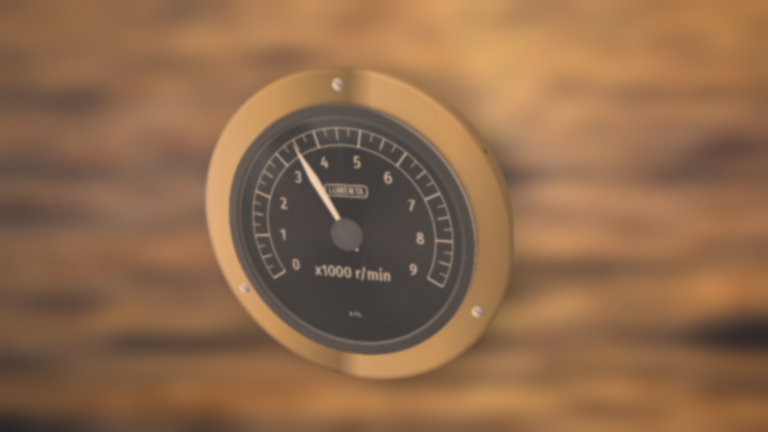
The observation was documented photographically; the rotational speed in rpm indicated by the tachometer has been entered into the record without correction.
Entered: 3500 rpm
